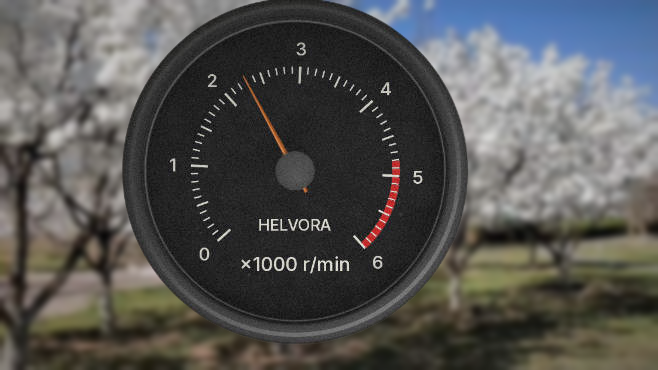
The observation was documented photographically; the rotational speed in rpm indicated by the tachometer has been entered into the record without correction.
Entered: 2300 rpm
